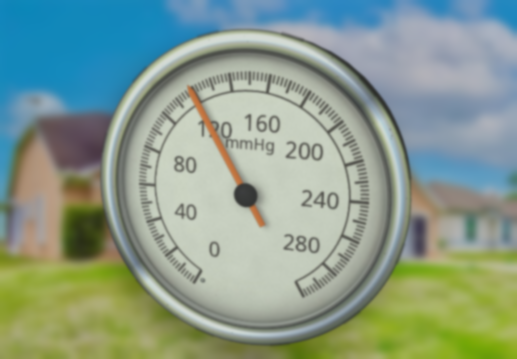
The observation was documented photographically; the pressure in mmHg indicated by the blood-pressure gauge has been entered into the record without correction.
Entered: 120 mmHg
